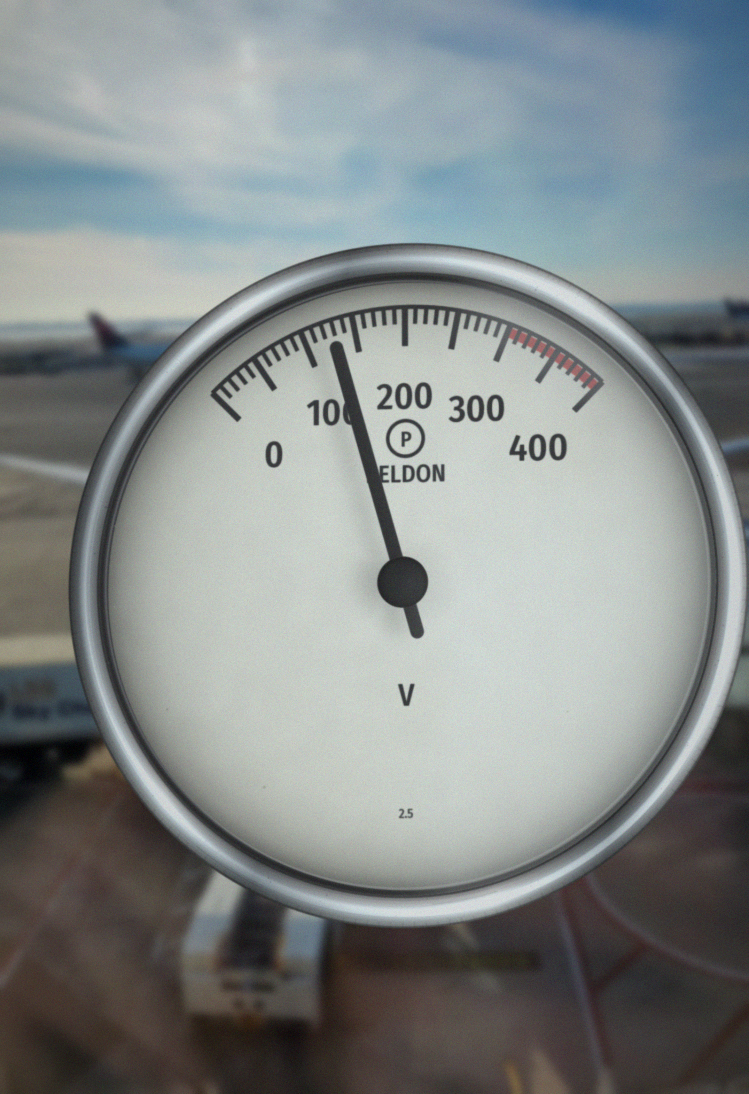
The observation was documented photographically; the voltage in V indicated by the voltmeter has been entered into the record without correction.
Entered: 130 V
